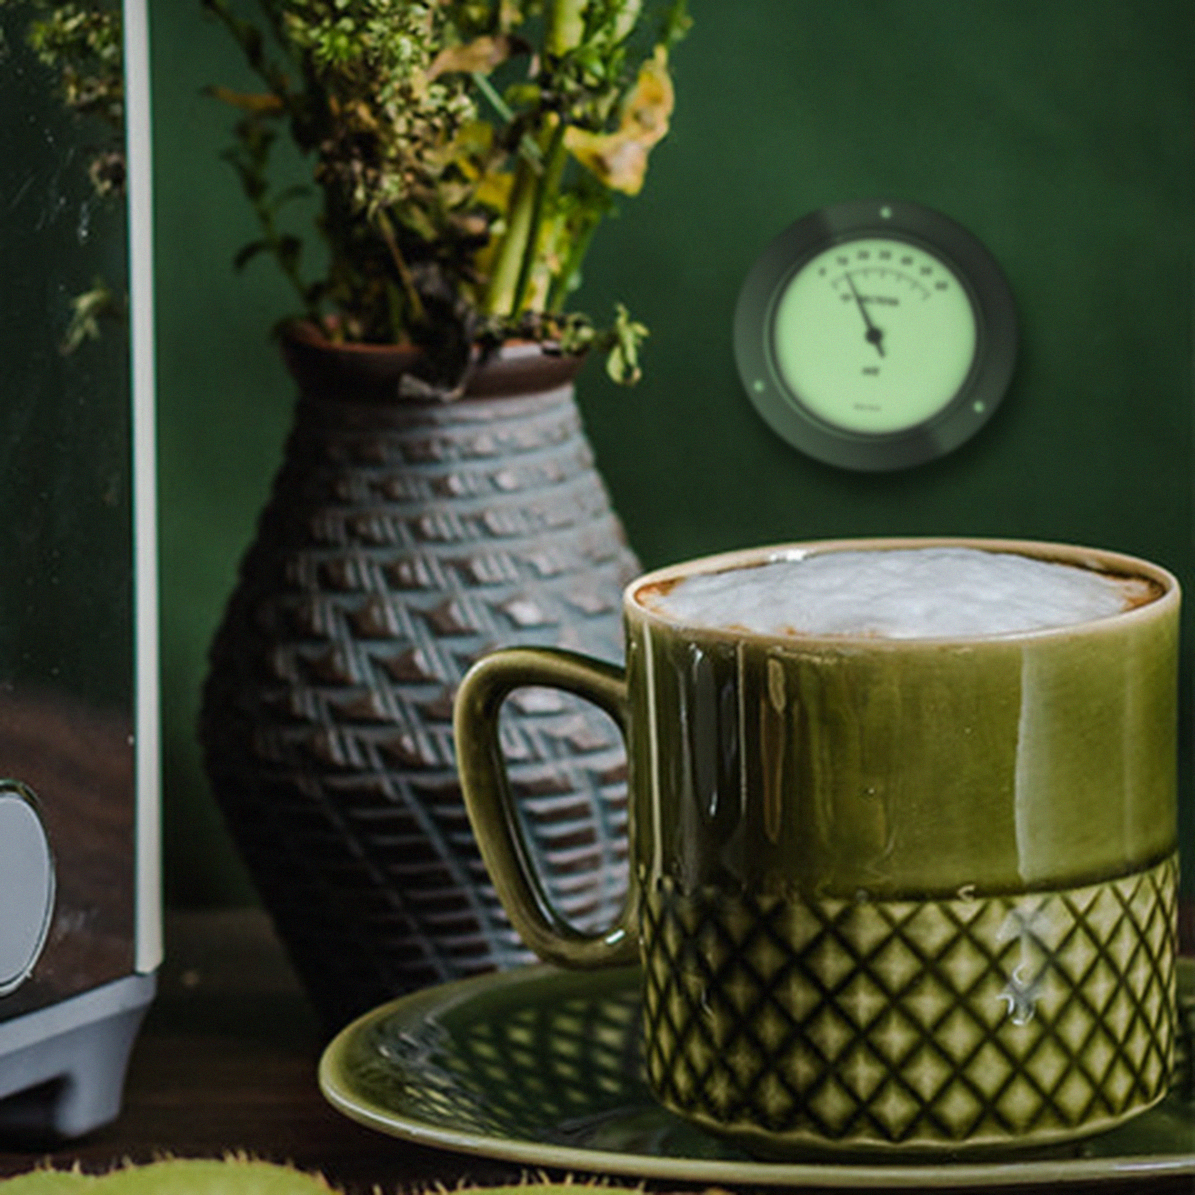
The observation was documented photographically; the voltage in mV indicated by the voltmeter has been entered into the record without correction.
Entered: 10 mV
